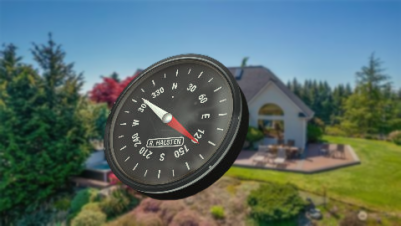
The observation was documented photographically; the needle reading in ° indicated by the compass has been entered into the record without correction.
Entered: 127.5 °
